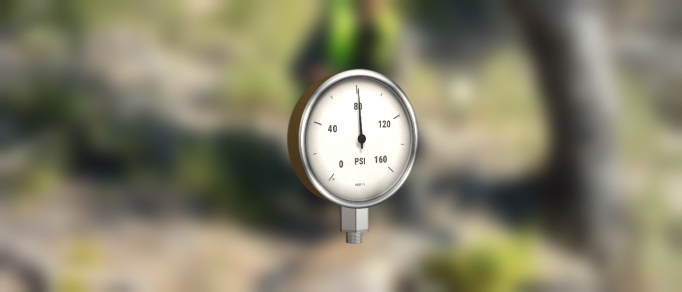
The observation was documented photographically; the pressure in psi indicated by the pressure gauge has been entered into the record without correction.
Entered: 80 psi
